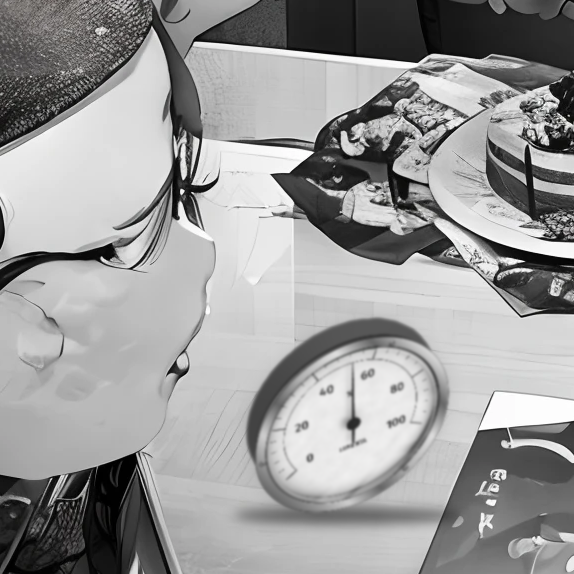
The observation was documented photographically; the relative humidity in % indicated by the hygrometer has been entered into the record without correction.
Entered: 52 %
